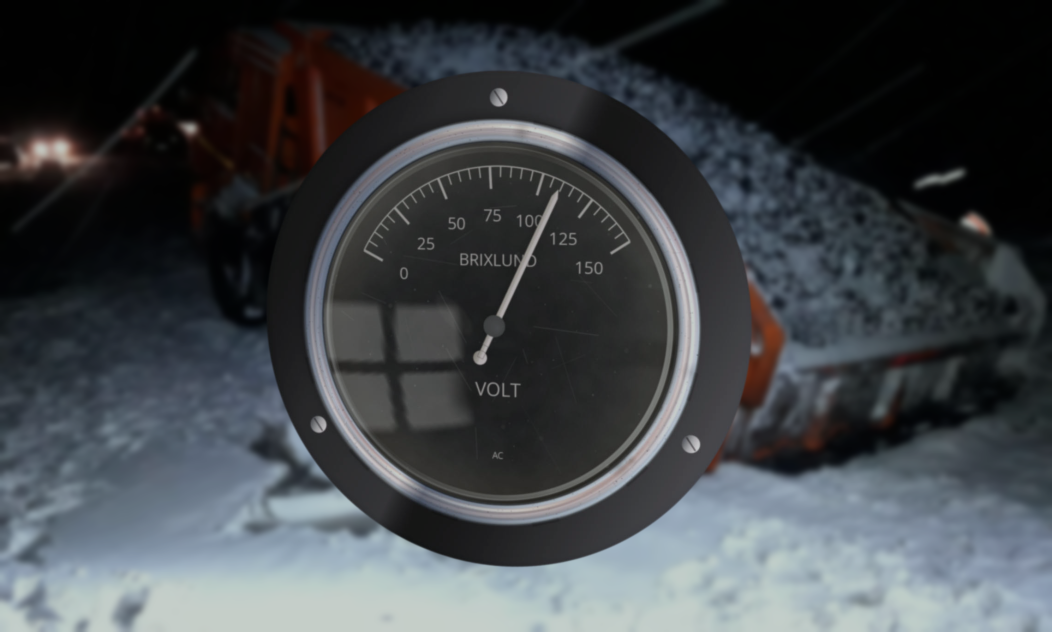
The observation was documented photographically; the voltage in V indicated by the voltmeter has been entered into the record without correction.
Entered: 110 V
